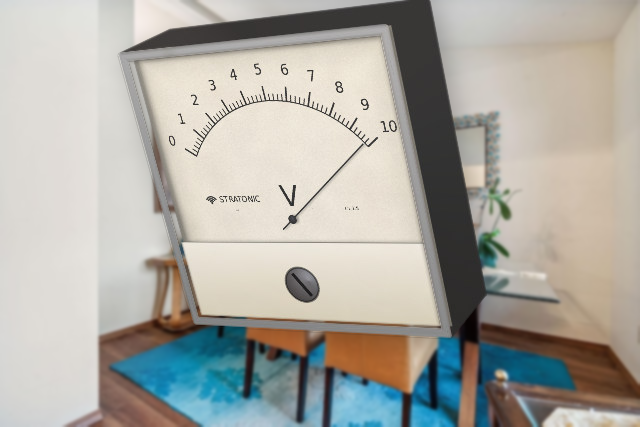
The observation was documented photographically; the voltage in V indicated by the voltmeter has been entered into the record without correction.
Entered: 9.8 V
